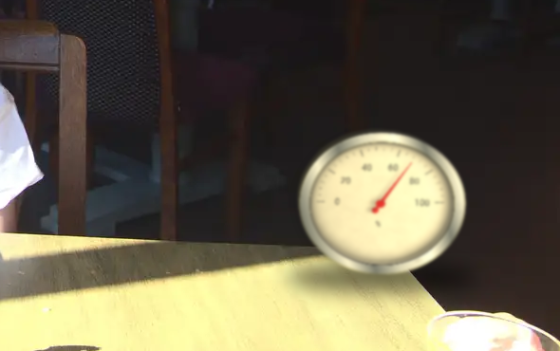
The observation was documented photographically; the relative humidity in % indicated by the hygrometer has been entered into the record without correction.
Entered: 68 %
